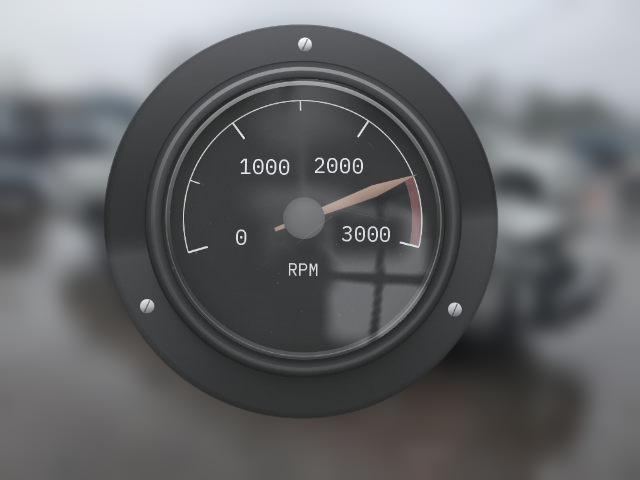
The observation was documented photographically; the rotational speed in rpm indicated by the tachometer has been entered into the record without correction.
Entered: 2500 rpm
